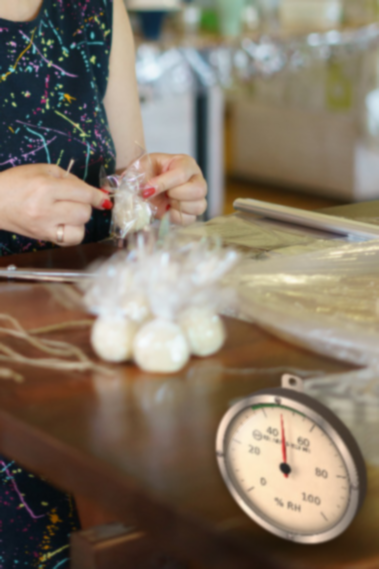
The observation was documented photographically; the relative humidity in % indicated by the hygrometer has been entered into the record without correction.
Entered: 48 %
